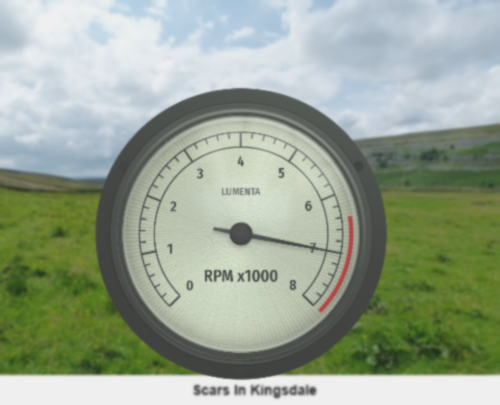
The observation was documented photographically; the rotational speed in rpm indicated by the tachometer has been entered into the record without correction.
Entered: 7000 rpm
